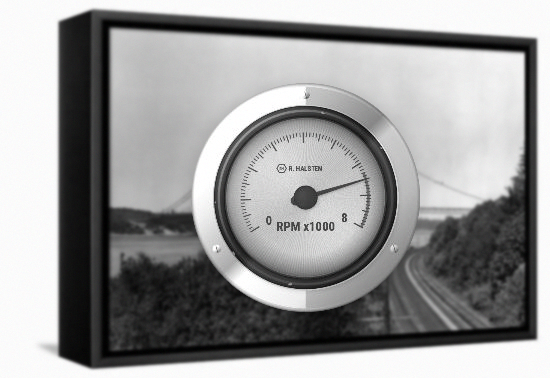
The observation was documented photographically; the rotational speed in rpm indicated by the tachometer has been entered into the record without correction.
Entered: 6500 rpm
